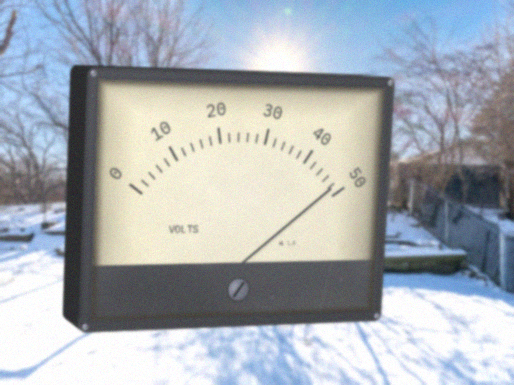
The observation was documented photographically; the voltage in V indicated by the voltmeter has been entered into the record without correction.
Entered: 48 V
